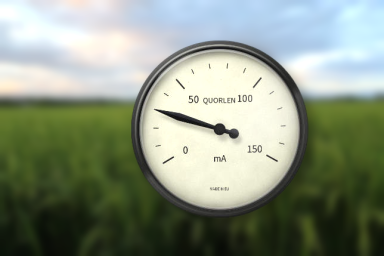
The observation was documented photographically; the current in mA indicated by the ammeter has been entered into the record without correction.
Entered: 30 mA
